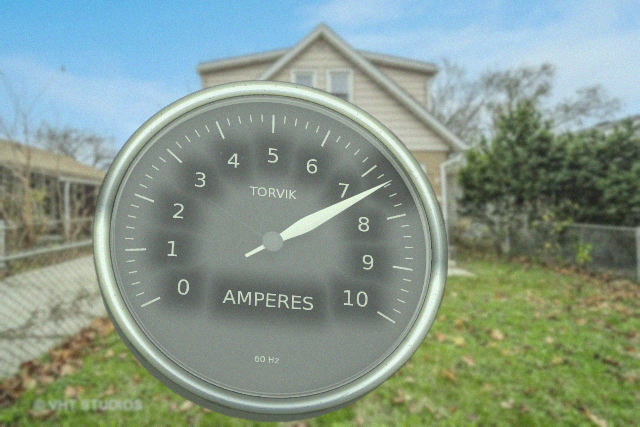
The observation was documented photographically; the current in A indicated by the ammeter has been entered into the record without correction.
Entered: 7.4 A
